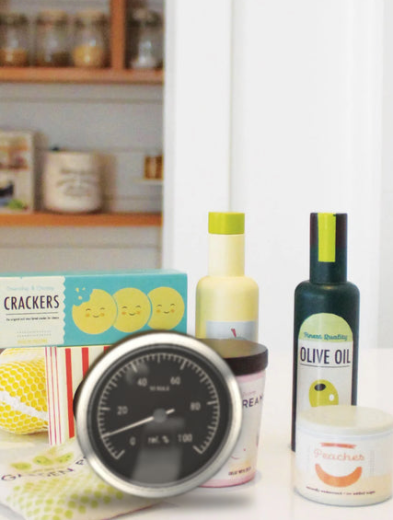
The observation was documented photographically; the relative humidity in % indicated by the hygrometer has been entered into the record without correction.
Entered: 10 %
